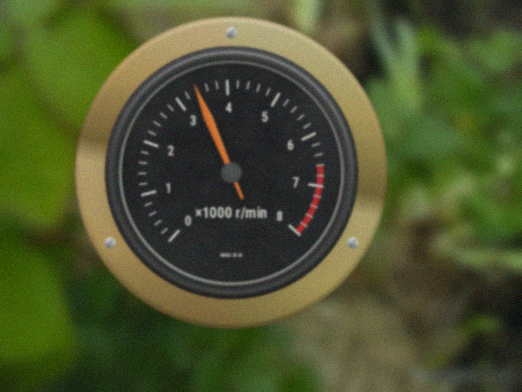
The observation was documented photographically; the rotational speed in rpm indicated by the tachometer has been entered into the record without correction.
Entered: 3400 rpm
